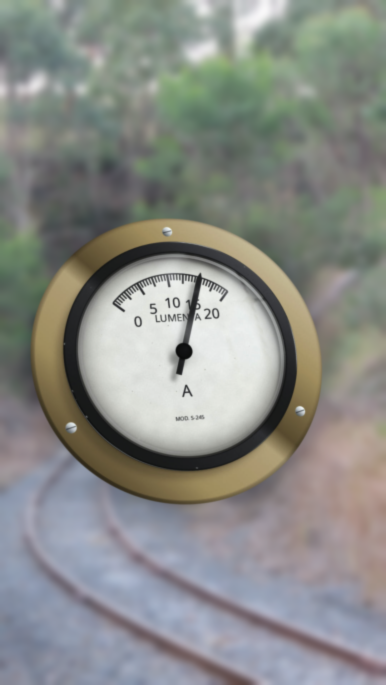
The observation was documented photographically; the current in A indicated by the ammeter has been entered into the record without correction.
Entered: 15 A
